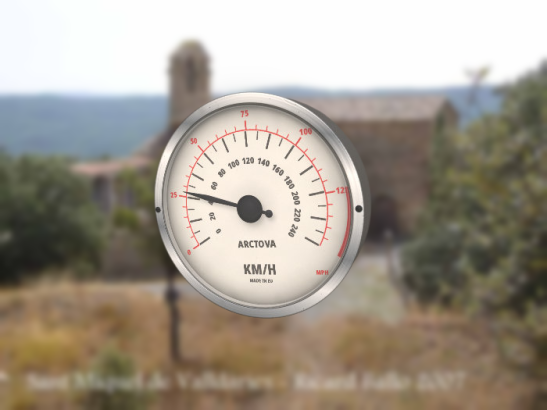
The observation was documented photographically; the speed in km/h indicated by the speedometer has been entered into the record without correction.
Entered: 45 km/h
